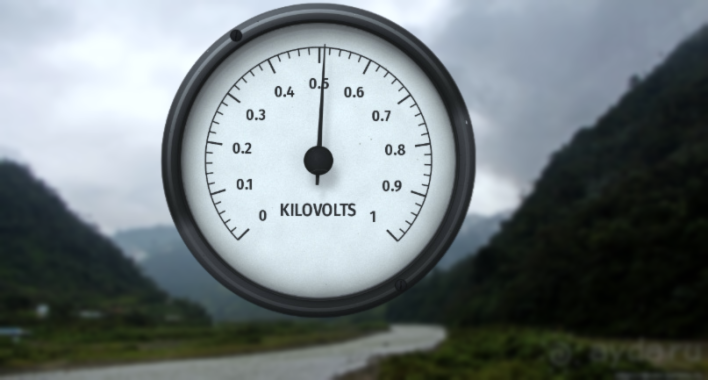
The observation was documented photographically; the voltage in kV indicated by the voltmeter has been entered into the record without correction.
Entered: 0.51 kV
